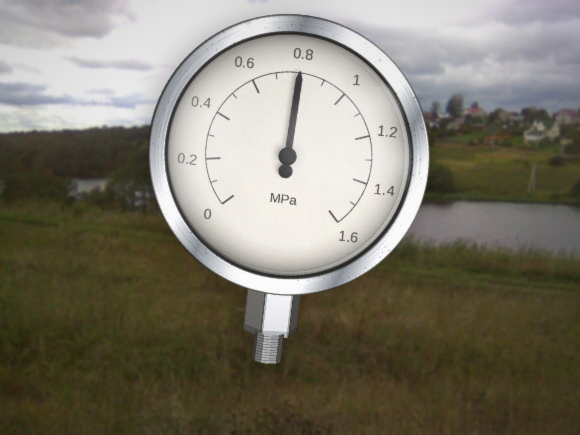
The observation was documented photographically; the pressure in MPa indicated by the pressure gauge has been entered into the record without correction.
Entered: 0.8 MPa
